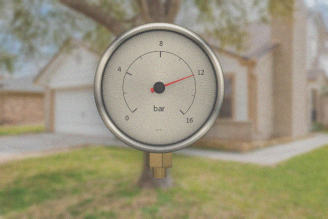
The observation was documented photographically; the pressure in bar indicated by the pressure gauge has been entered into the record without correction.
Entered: 12 bar
